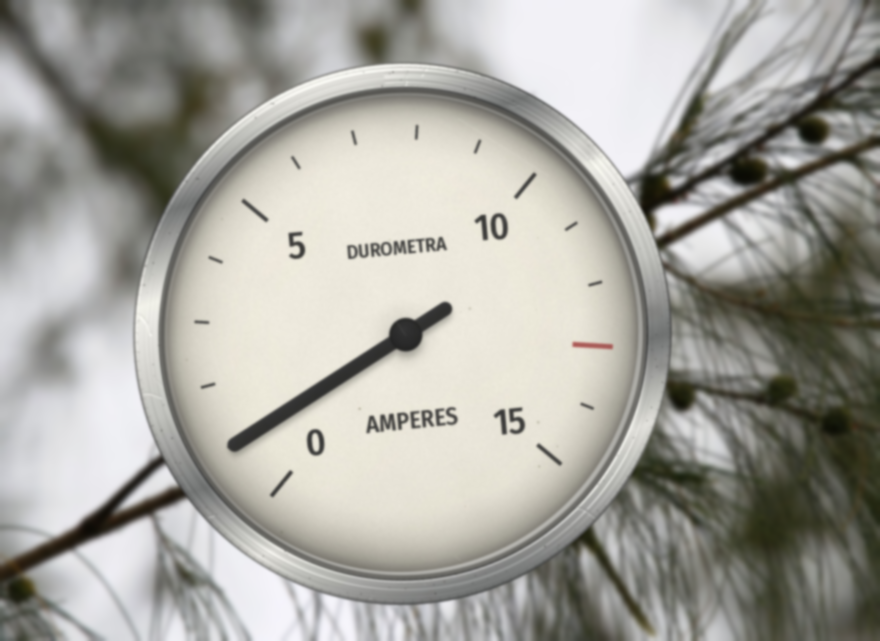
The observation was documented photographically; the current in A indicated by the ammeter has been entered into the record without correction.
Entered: 1 A
